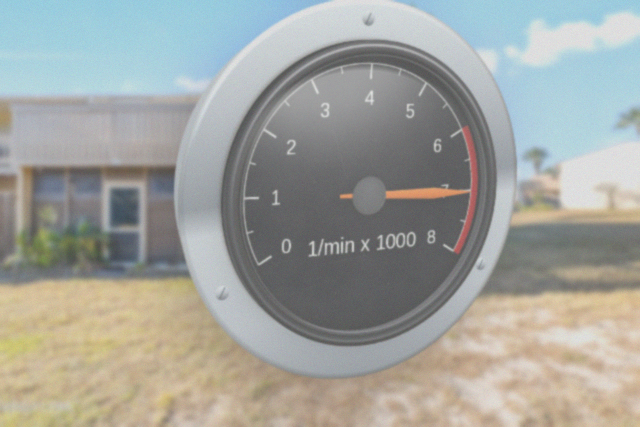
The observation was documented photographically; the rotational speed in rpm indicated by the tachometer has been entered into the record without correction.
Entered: 7000 rpm
